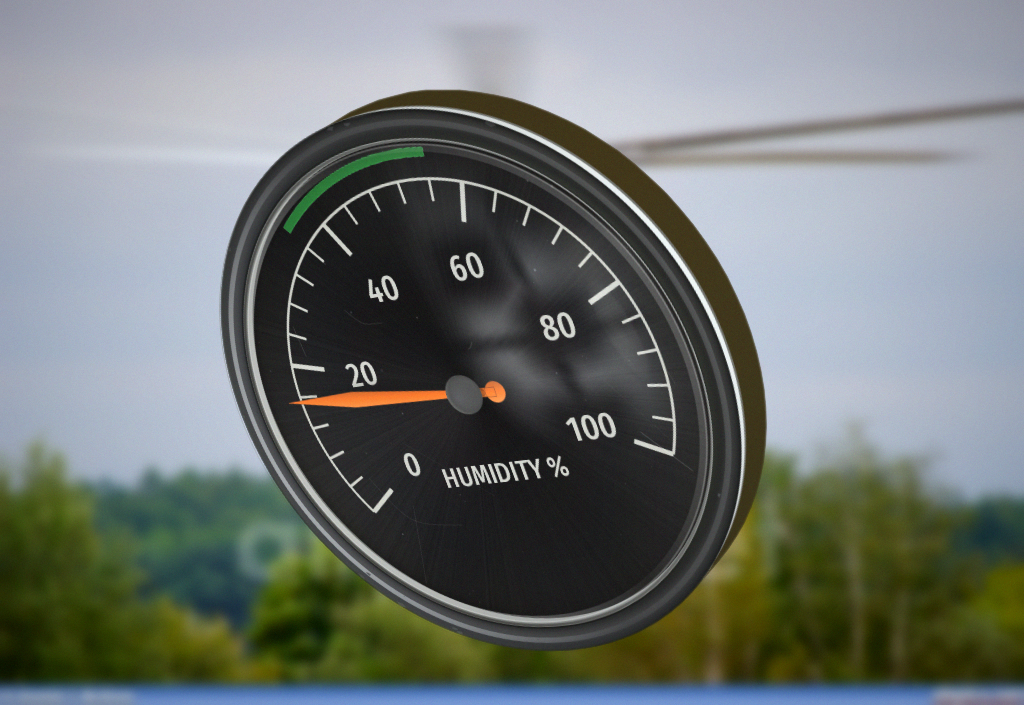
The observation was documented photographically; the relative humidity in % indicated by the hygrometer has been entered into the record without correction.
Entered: 16 %
